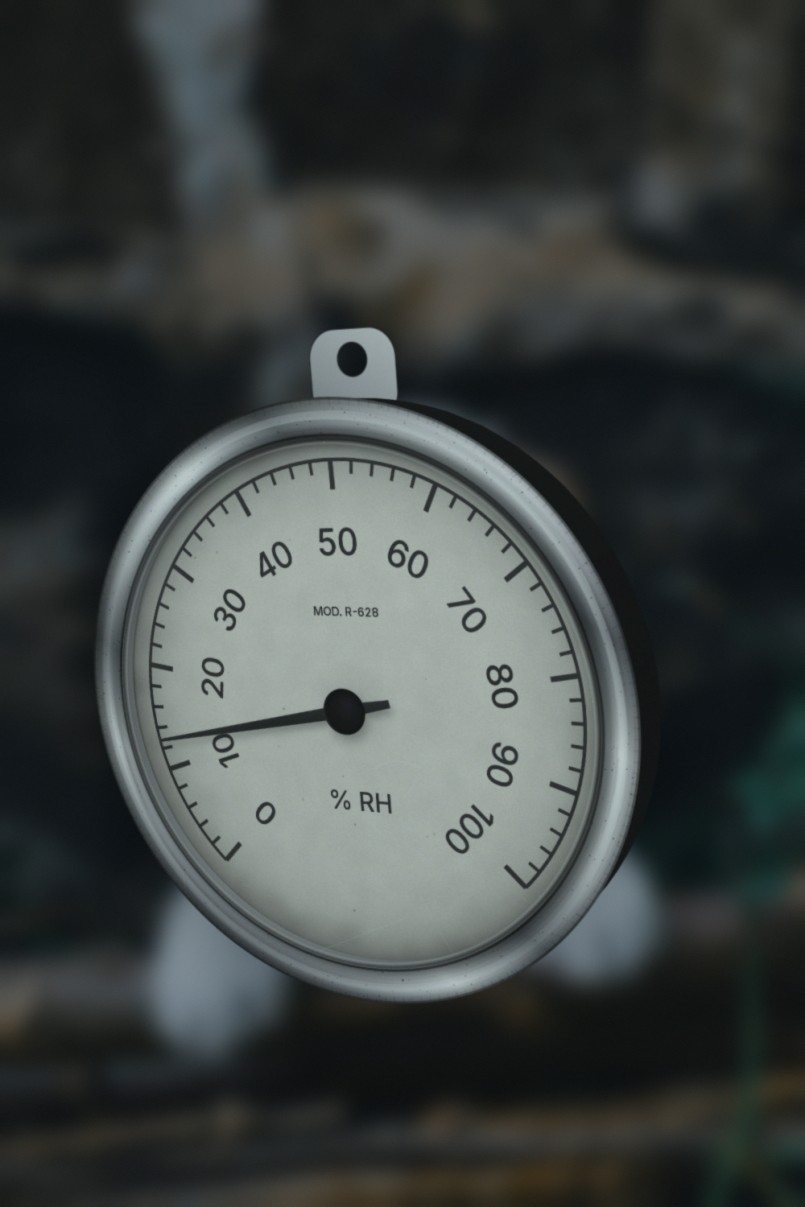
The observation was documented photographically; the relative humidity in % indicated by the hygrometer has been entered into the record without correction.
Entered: 13 %
